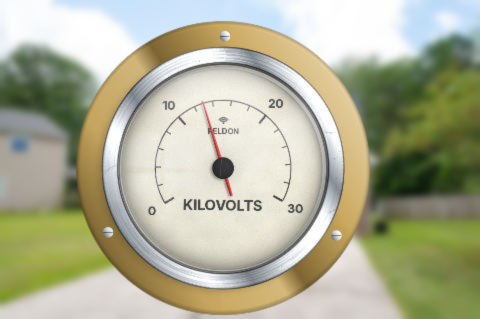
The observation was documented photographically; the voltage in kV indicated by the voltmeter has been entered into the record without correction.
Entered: 13 kV
